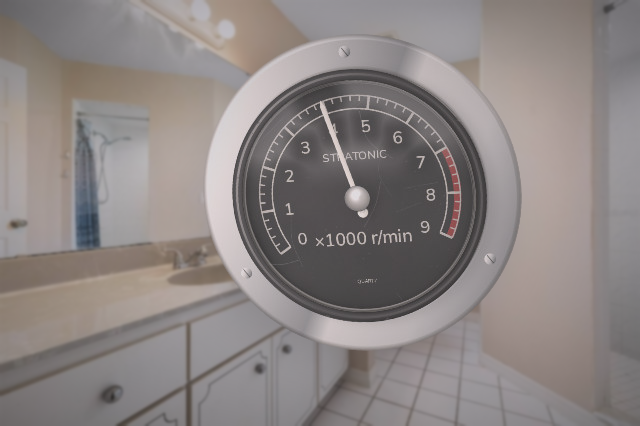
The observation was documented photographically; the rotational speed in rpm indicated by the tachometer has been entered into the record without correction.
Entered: 4000 rpm
